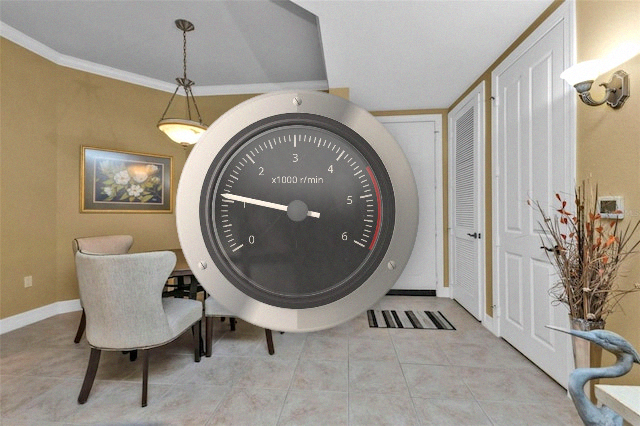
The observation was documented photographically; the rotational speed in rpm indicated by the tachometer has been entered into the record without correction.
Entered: 1100 rpm
